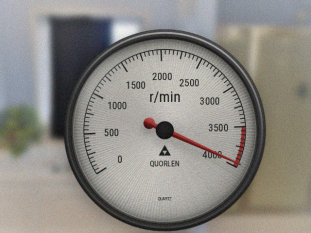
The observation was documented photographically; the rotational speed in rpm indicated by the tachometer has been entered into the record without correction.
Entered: 3950 rpm
